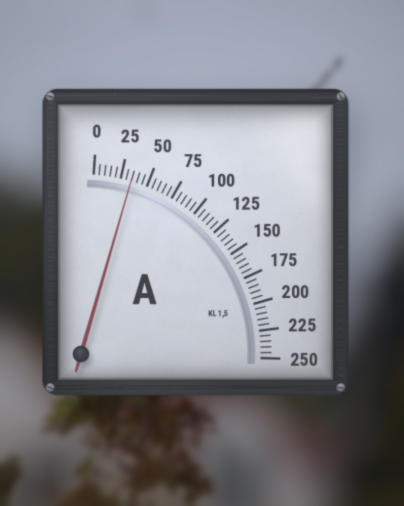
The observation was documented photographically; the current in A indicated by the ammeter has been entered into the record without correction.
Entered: 35 A
